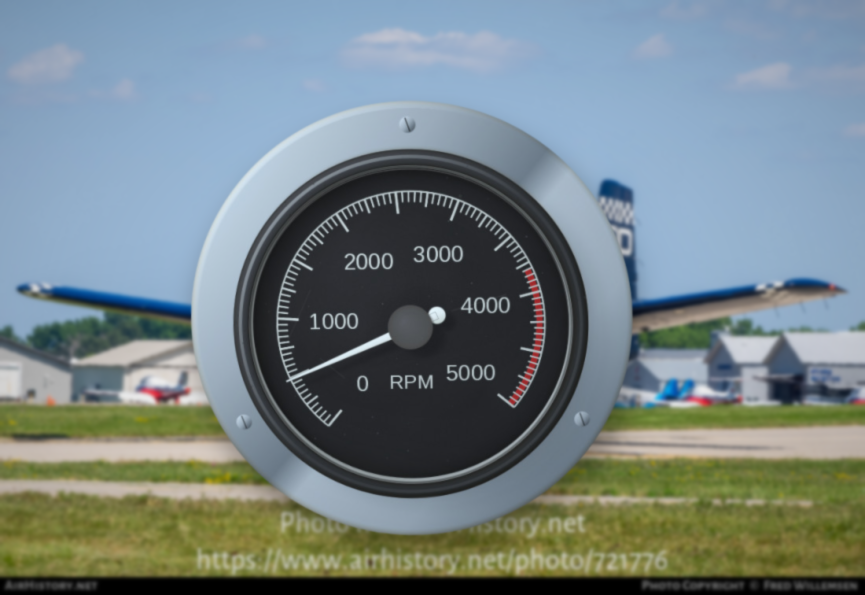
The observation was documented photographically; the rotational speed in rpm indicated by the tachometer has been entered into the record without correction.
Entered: 500 rpm
